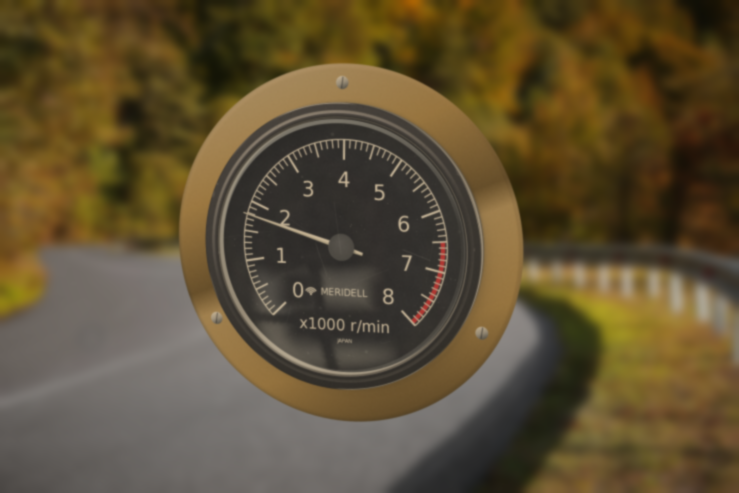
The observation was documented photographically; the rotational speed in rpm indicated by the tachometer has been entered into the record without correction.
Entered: 1800 rpm
